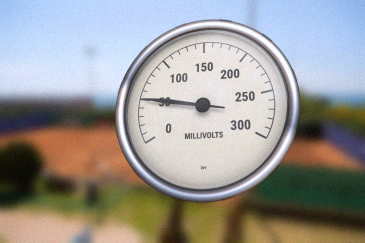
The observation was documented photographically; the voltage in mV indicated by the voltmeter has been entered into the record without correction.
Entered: 50 mV
